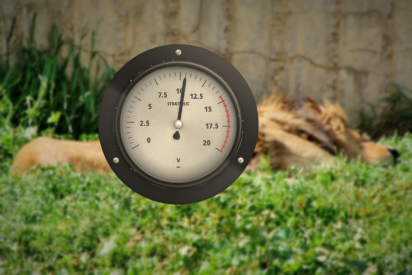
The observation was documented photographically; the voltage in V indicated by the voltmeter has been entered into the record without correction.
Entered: 10.5 V
